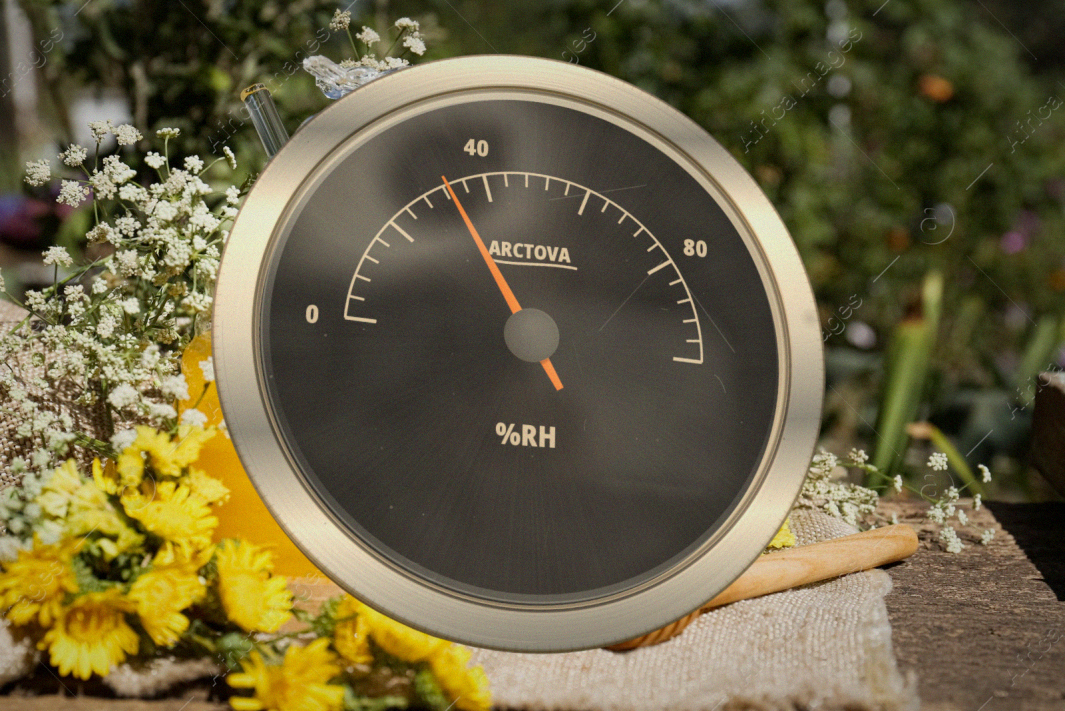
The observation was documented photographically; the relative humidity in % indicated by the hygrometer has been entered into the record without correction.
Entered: 32 %
